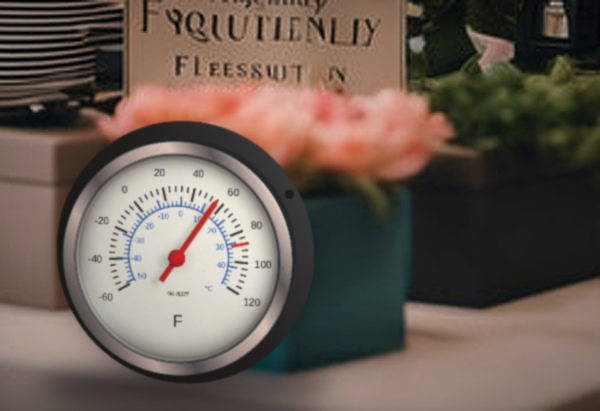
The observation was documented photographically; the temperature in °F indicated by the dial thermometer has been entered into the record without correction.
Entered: 56 °F
